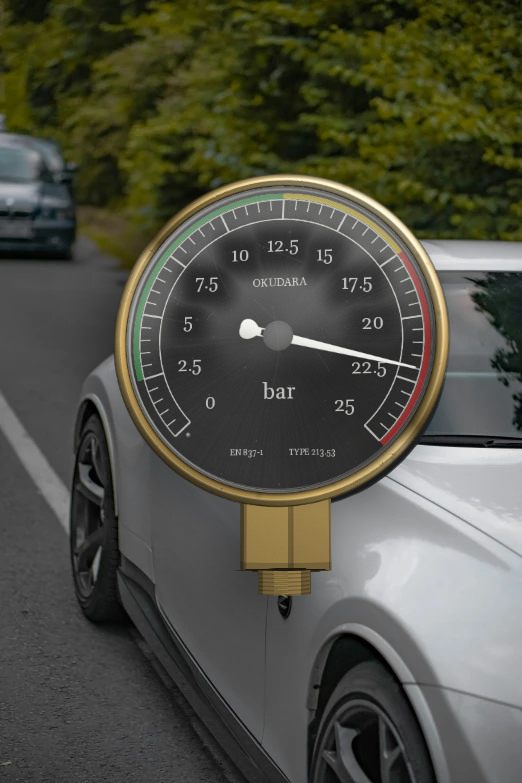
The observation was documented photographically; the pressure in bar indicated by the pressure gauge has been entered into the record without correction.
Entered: 22 bar
